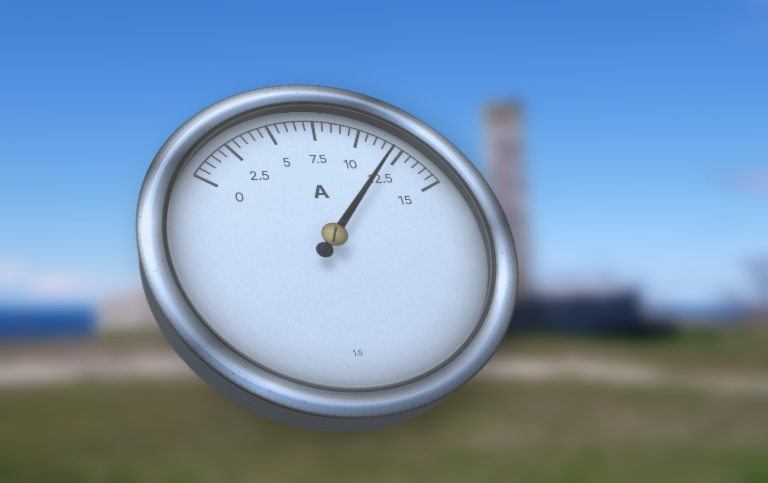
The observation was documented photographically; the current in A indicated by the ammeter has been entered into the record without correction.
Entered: 12 A
